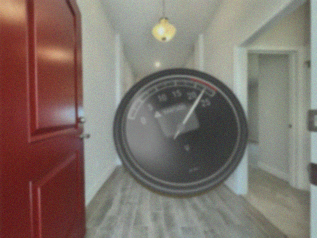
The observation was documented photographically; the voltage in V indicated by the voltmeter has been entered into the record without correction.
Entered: 22.5 V
